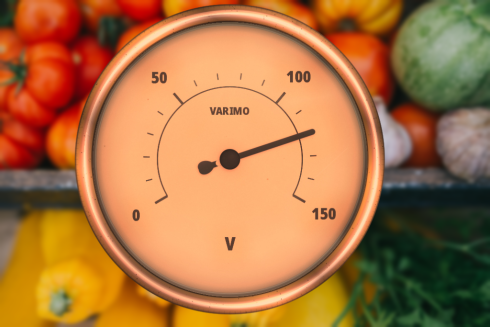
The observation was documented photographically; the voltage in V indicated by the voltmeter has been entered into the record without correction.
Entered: 120 V
